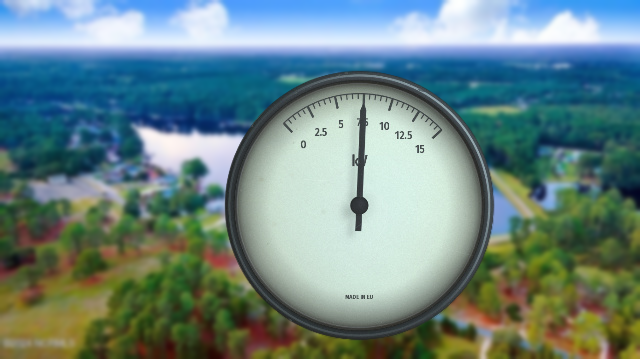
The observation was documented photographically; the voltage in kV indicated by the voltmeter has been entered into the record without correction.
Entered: 7.5 kV
